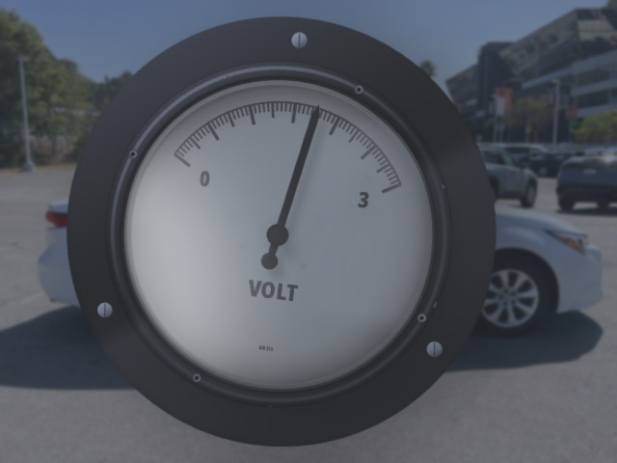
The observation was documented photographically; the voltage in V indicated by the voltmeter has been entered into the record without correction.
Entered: 1.75 V
